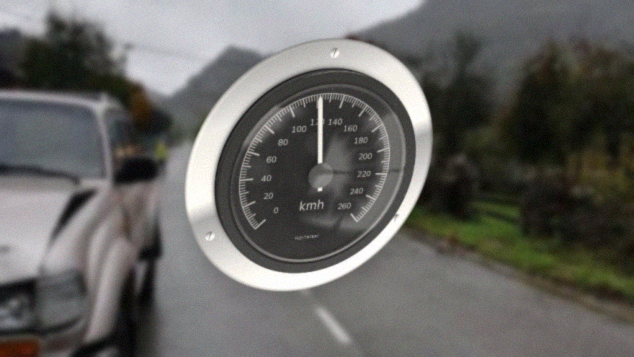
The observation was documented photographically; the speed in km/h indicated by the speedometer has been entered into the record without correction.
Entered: 120 km/h
